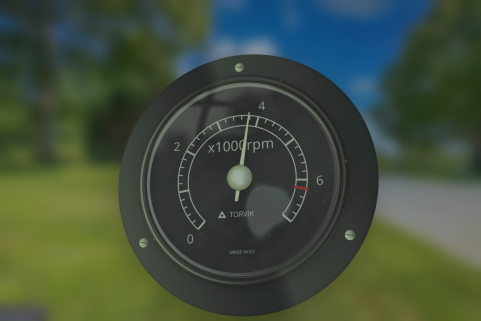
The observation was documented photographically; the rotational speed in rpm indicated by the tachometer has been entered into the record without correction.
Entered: 3800 rpm
